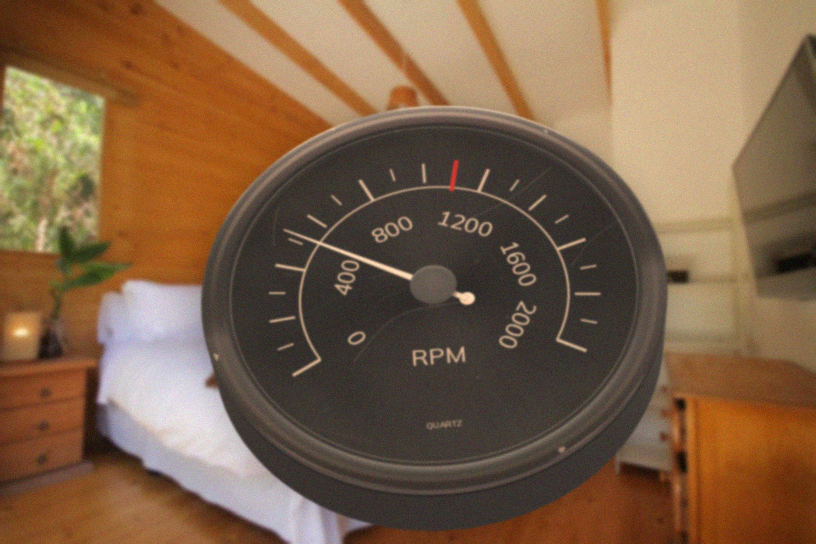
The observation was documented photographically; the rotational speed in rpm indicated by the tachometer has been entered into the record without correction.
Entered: 500 rpm
